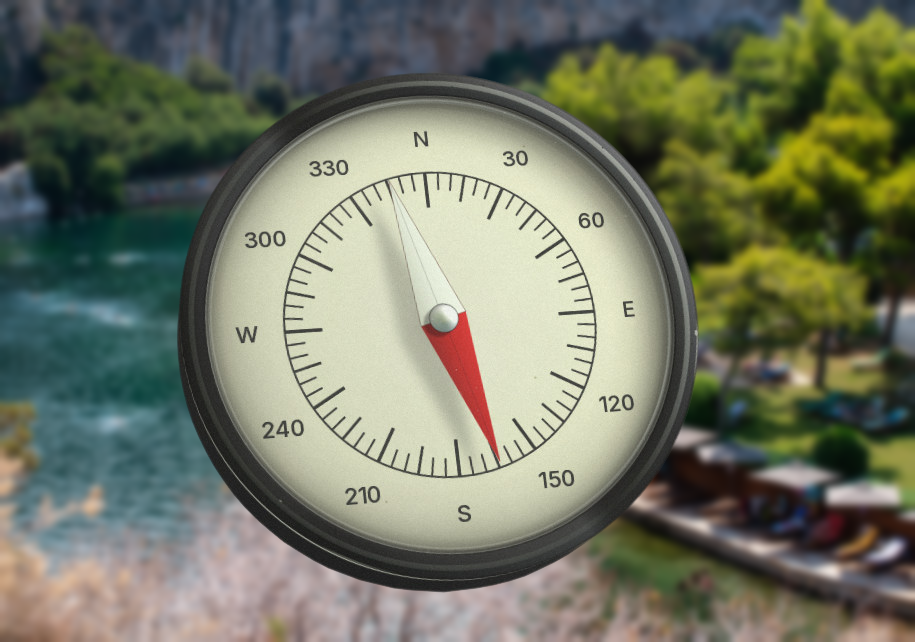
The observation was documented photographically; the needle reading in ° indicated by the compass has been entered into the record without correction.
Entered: 165 °
